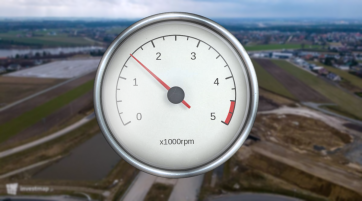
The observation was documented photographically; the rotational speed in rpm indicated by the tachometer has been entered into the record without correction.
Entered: 1500 rpm
